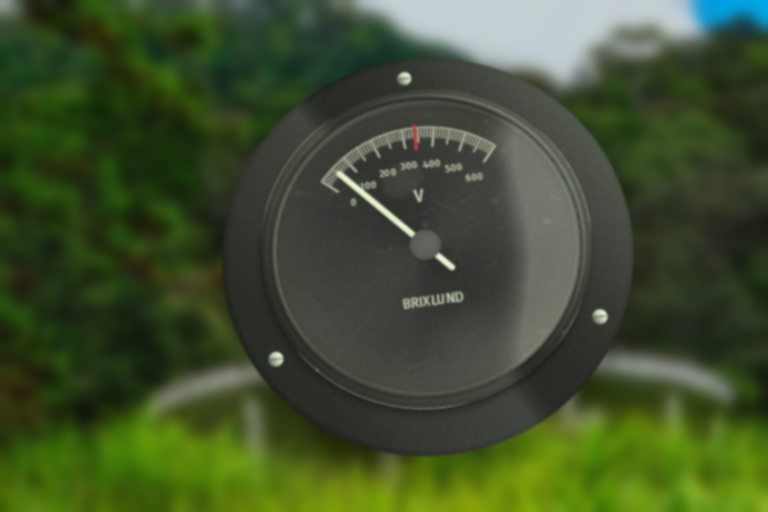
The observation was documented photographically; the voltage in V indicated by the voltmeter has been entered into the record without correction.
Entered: 50 V
